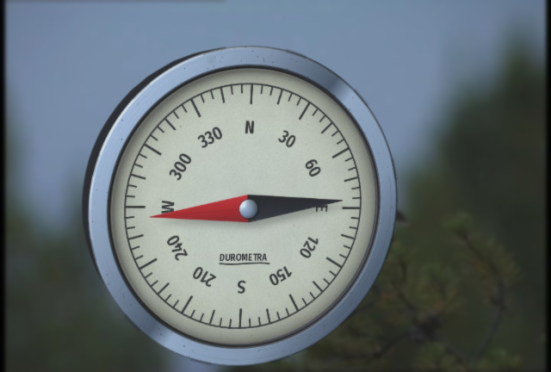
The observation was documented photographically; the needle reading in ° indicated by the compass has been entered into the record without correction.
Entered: 265 °
